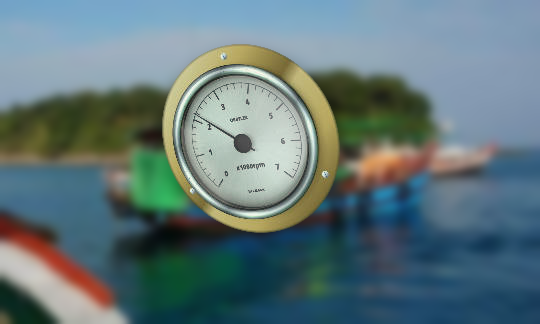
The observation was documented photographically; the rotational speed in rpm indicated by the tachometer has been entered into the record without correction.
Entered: 2200 rpm
